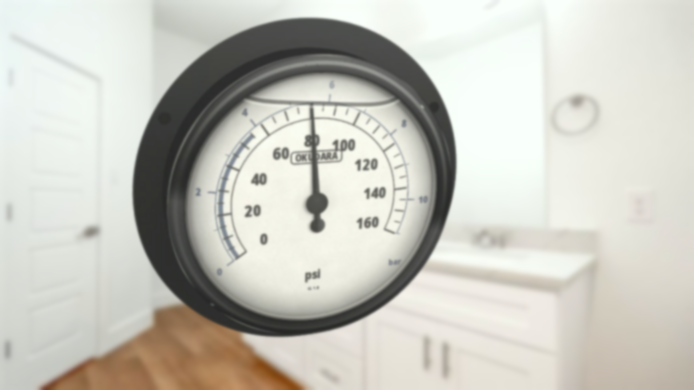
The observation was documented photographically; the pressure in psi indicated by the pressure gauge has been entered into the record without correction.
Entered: 80 psi
